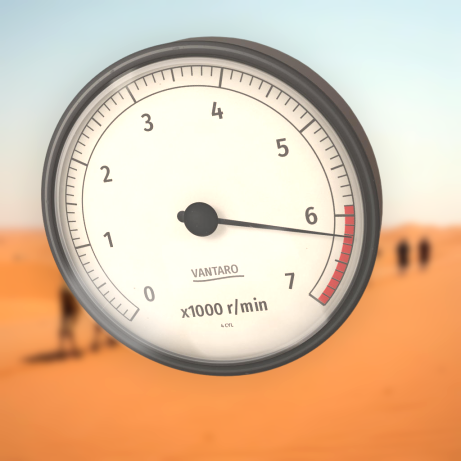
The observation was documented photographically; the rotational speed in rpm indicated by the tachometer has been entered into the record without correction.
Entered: 6200 rpm
